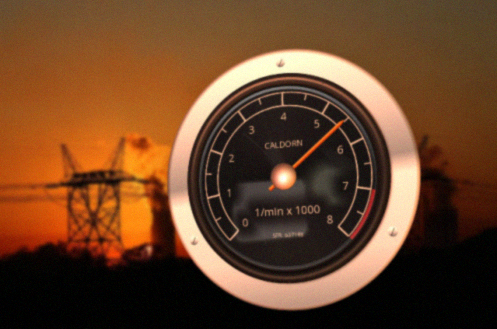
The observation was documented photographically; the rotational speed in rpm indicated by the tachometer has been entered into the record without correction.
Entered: 5500 rpm
